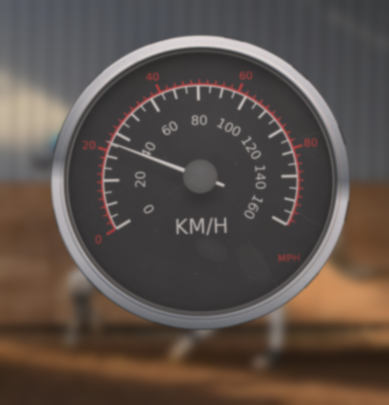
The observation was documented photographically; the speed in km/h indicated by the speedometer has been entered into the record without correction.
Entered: 35 km/h
